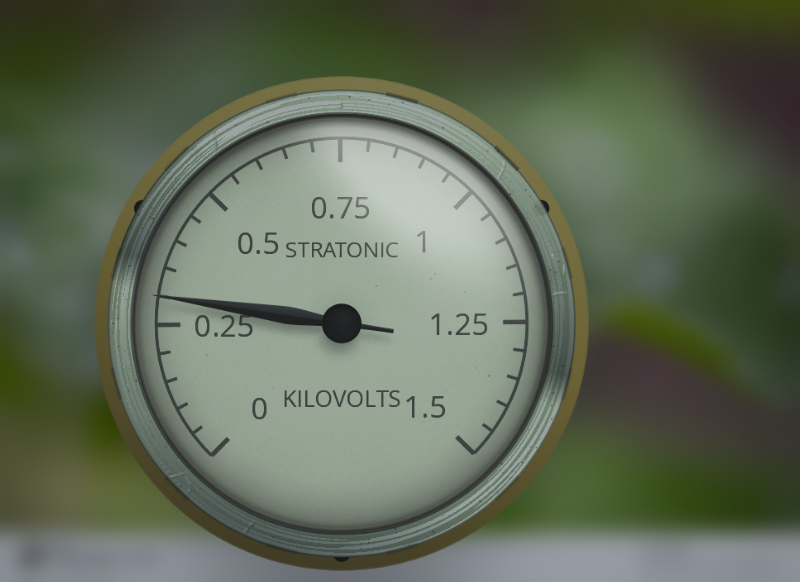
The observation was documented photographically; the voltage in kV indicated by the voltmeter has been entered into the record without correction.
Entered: 0.3 kV
